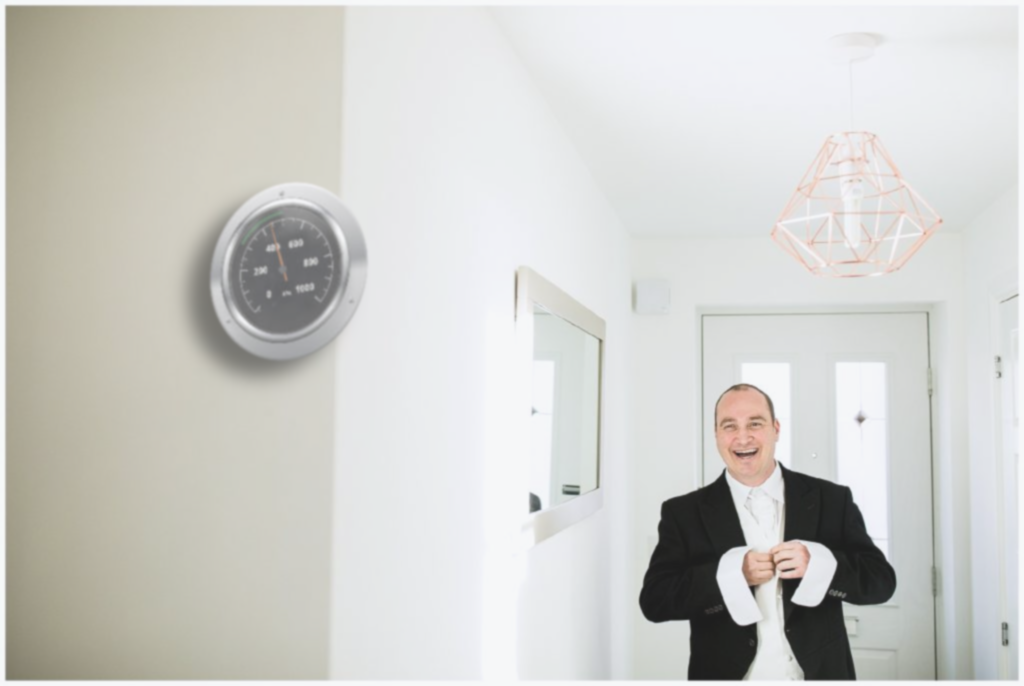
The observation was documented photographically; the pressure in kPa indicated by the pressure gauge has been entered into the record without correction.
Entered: 450 kPa
